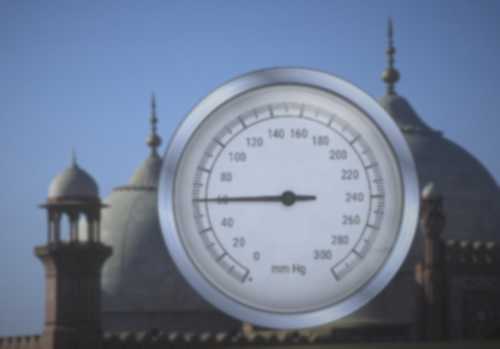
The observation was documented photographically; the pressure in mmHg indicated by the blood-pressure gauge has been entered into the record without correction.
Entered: 60 mmHg
